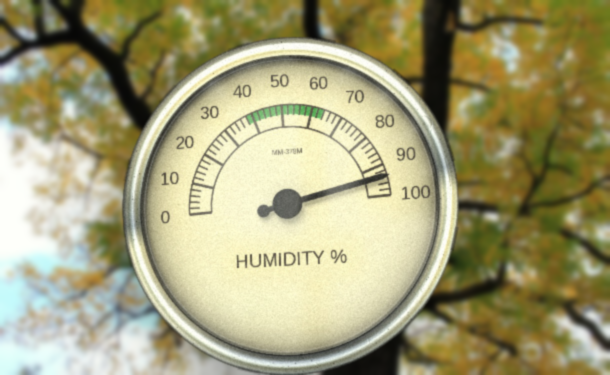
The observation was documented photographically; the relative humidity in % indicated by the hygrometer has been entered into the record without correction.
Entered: 94 %
